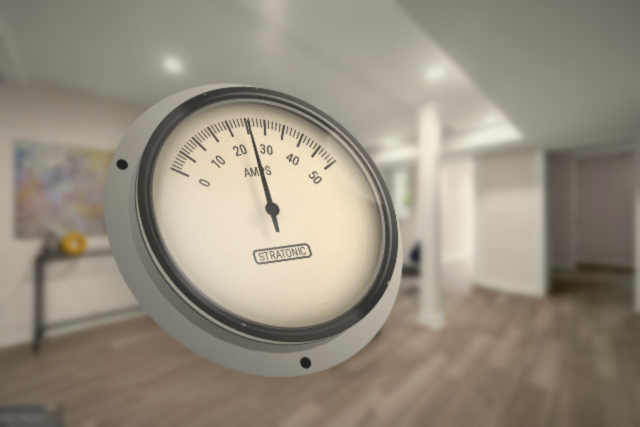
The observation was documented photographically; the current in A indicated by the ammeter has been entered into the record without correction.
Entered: 25 A
